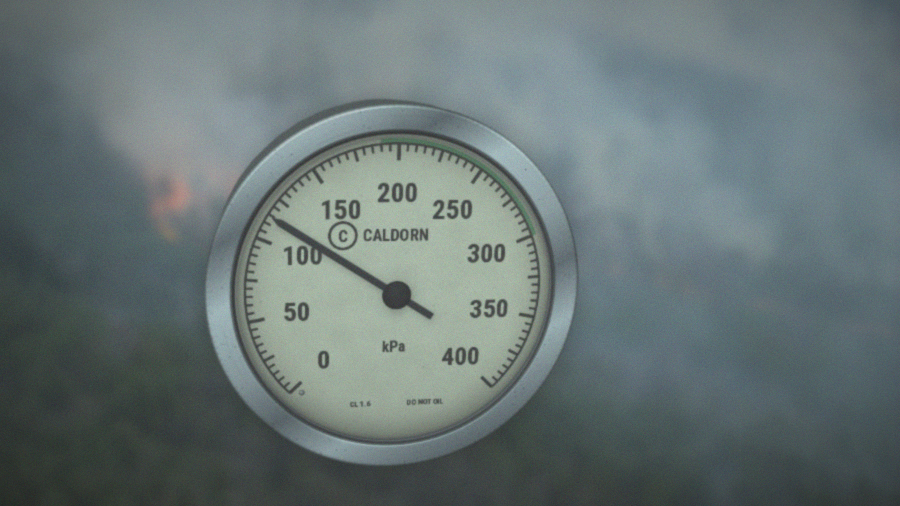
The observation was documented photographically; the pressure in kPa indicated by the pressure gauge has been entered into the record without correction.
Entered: 115 kPa
